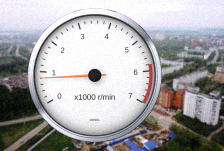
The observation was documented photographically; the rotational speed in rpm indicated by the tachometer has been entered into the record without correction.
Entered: 800 rpm
